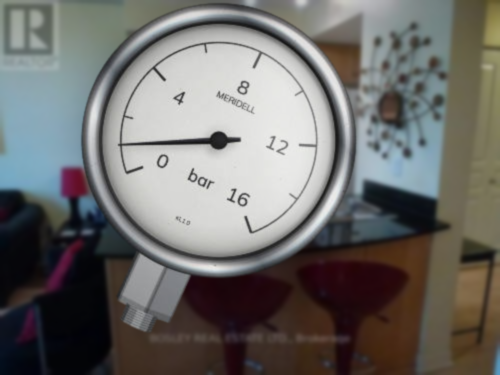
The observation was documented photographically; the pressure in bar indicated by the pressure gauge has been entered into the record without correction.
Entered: 1 bar
